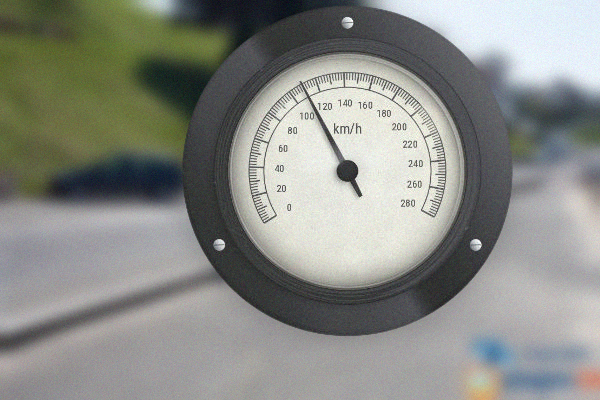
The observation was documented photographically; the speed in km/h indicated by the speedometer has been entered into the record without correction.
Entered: 110 km/h
